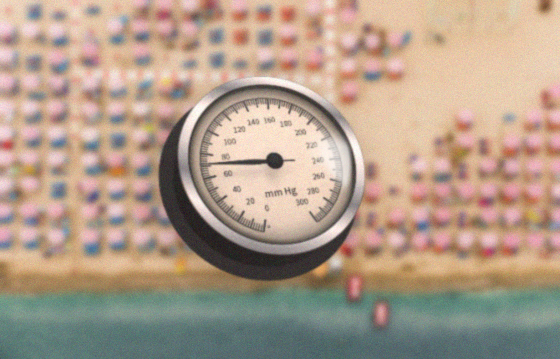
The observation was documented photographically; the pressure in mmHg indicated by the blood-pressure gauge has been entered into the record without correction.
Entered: 70 mmHg
